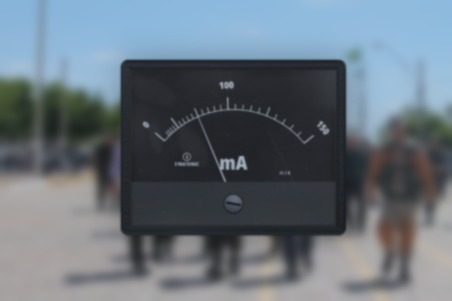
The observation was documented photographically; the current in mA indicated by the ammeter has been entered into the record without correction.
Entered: 75 mA
